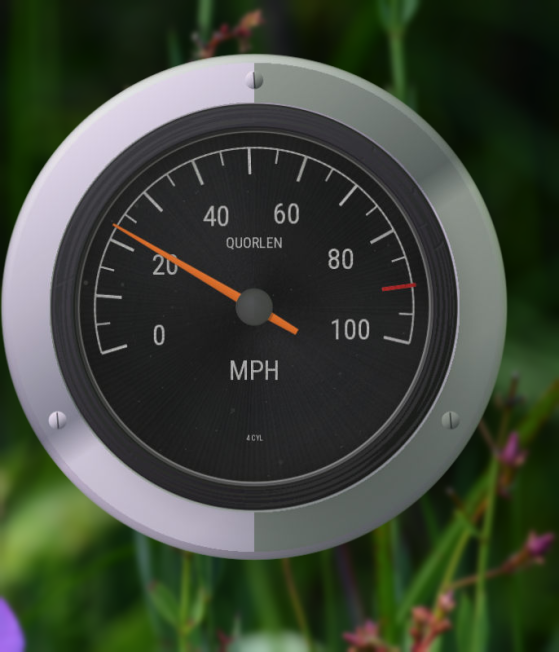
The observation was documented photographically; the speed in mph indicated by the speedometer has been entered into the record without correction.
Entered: 22.5 mph
